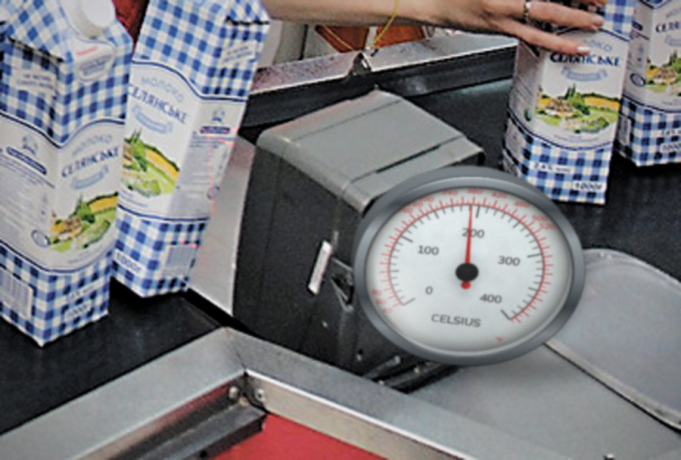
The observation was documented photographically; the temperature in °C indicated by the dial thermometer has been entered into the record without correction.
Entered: 190 °C
